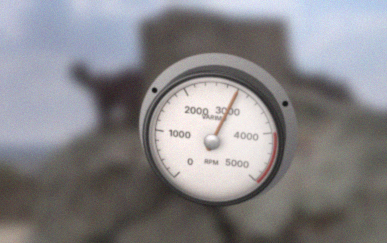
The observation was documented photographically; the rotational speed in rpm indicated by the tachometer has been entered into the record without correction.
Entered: 3000 rpm
